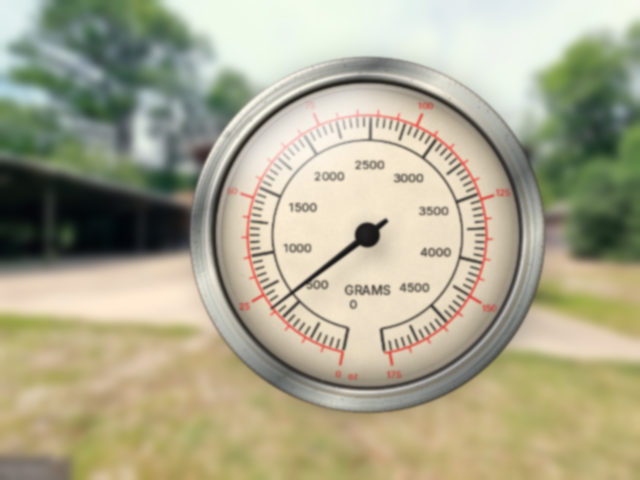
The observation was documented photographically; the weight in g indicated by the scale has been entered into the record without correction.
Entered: 600 g
